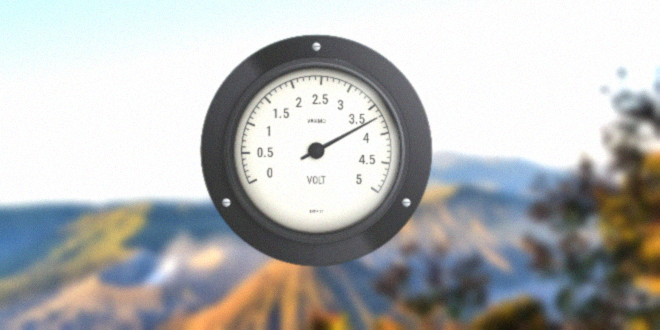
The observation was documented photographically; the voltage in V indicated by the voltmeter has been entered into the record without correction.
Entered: 3.7 V
